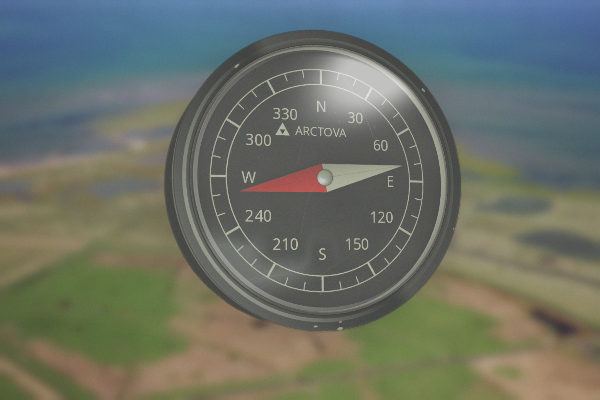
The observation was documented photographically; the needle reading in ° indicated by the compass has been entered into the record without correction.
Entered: 260 °
